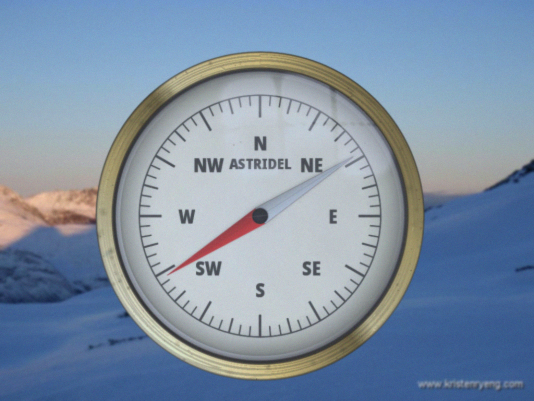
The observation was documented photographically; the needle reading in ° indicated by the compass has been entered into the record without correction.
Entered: 237.5 °
